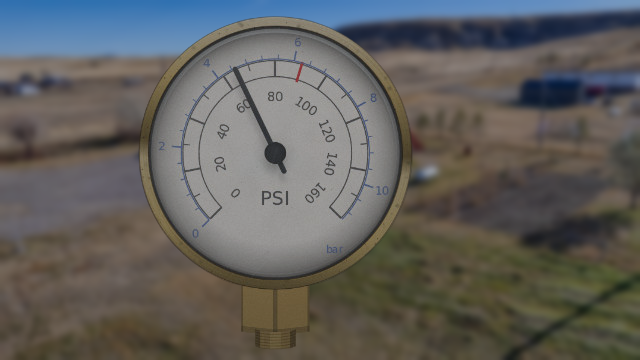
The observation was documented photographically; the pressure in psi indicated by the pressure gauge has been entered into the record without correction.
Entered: 65 psi
